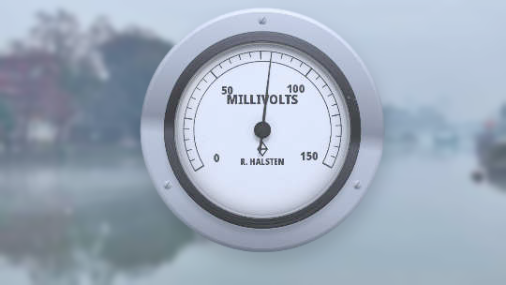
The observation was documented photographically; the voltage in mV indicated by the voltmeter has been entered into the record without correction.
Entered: 80 mV
